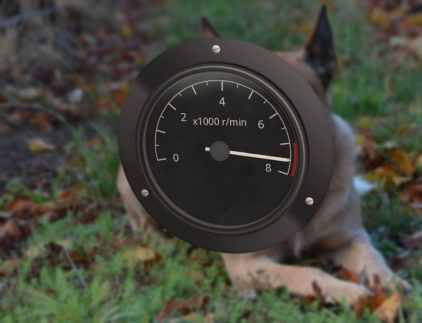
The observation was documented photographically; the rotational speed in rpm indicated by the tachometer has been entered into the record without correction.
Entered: 7500 rpm
